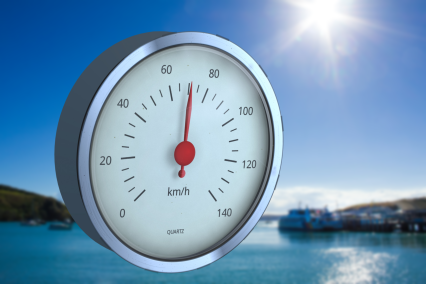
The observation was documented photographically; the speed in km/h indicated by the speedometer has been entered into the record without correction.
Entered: 70 km/h
